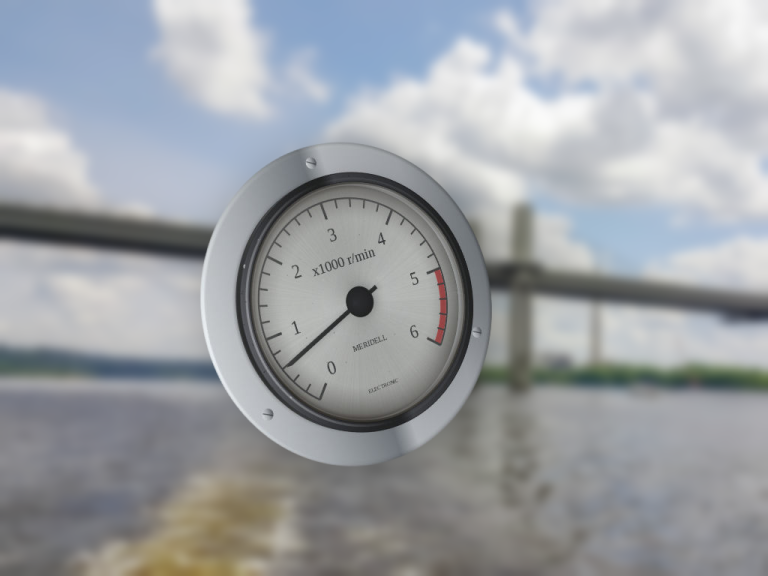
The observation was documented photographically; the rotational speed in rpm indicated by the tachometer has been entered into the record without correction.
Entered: 600 rpm
